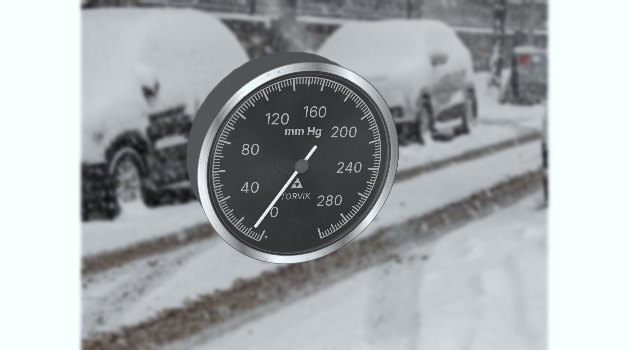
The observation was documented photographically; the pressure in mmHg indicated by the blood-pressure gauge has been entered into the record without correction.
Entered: 10 mmHg
